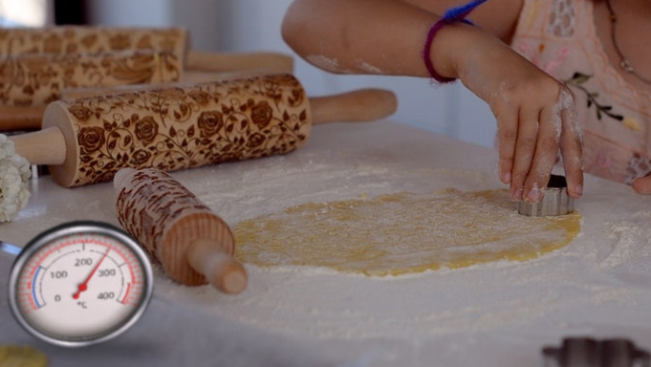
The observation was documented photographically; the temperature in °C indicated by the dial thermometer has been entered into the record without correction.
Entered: 250 °C
